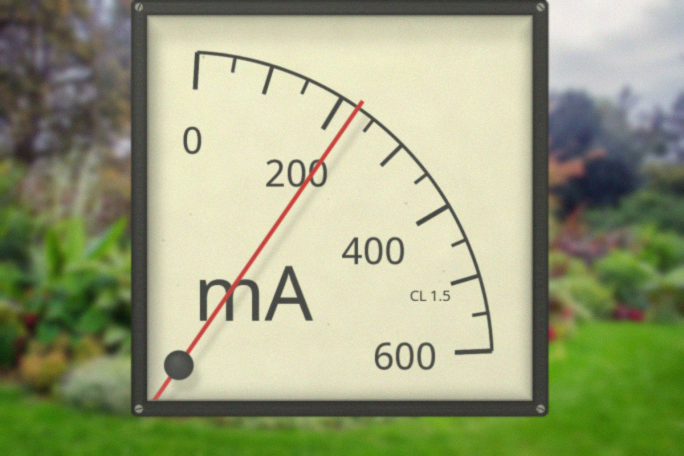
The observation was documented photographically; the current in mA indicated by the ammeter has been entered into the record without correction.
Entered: 225 mA
